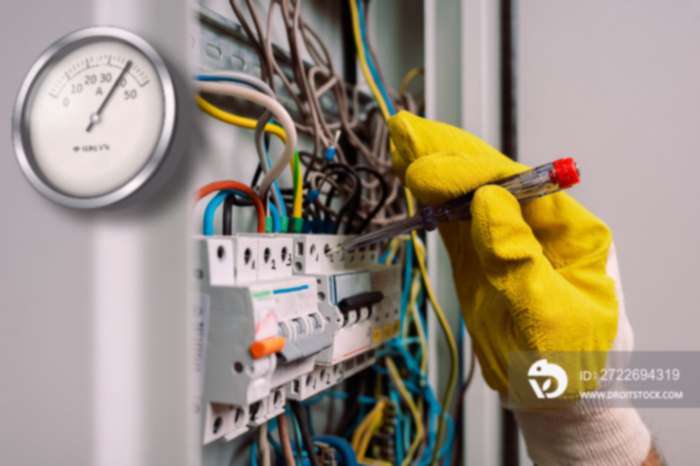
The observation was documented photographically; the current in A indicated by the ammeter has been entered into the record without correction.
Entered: 40 A
